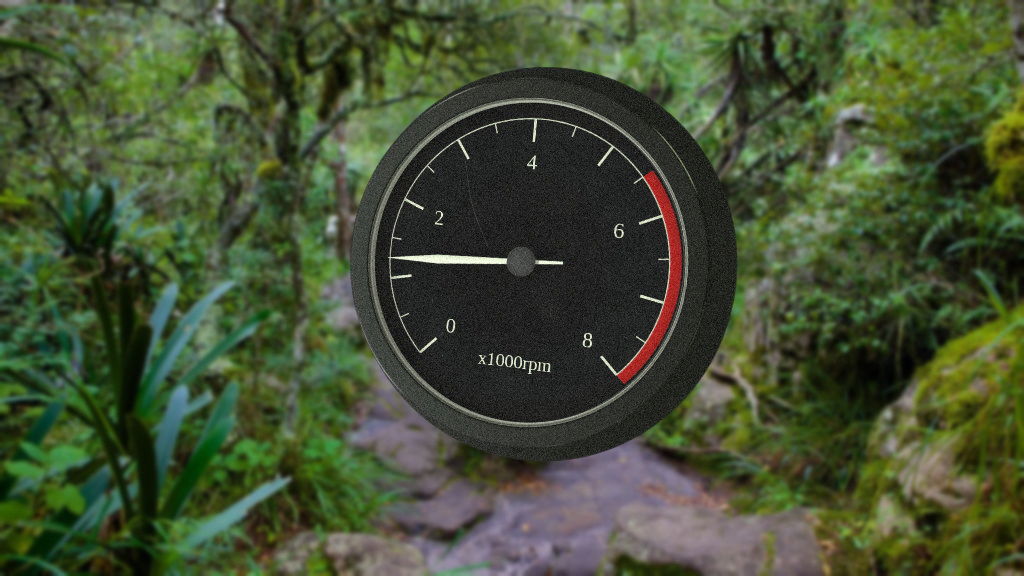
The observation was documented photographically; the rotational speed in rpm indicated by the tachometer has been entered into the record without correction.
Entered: 1250 rpm
